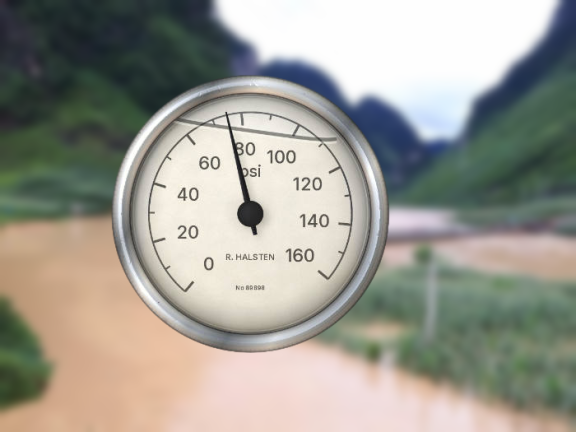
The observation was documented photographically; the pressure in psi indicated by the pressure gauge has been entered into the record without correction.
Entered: 75 psi
